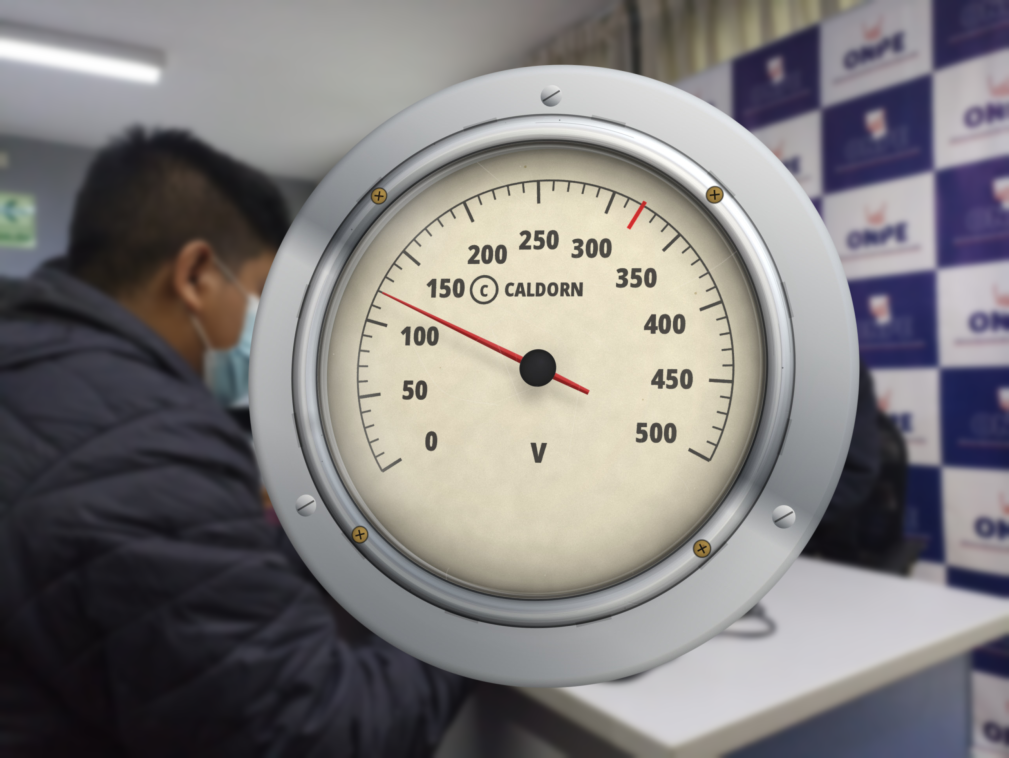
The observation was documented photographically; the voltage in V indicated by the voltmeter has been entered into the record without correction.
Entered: 120 V
